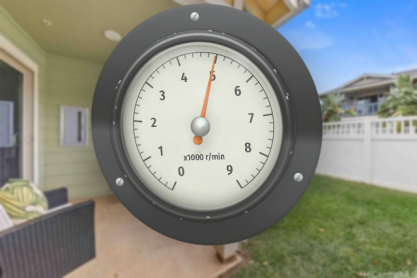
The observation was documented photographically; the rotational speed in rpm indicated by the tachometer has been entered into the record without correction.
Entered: 5000 rpm
